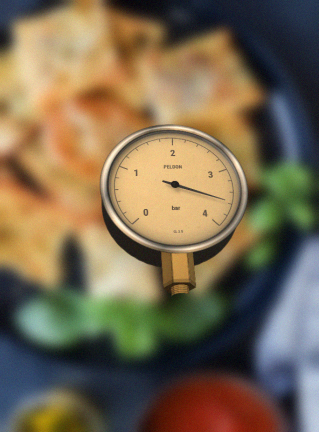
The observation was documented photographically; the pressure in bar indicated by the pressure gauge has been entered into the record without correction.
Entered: 3.6 bar
